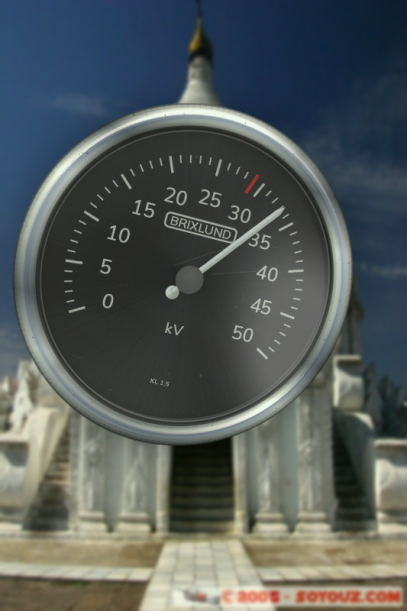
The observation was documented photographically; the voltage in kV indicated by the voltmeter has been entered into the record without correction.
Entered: 33 kV
